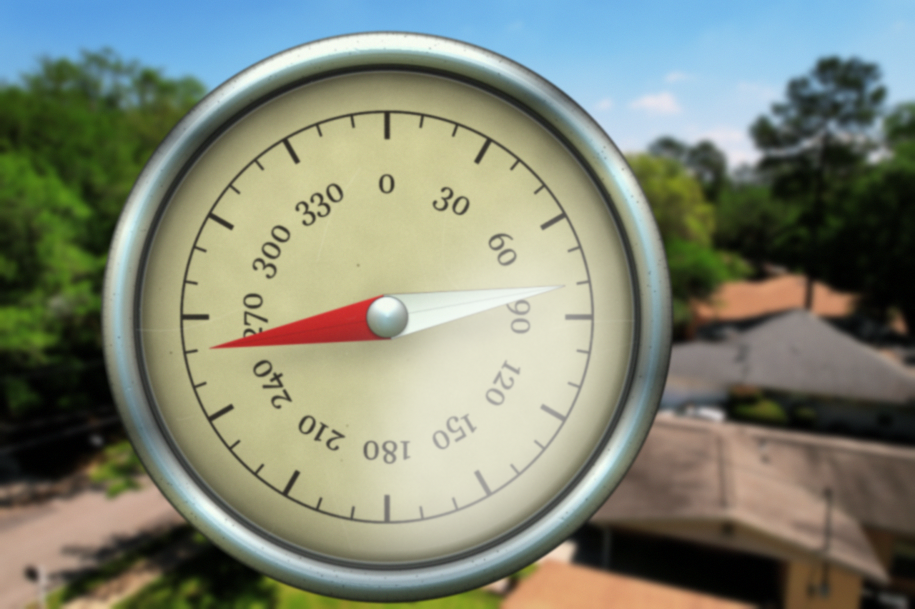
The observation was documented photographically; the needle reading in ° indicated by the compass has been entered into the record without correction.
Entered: 260 °
